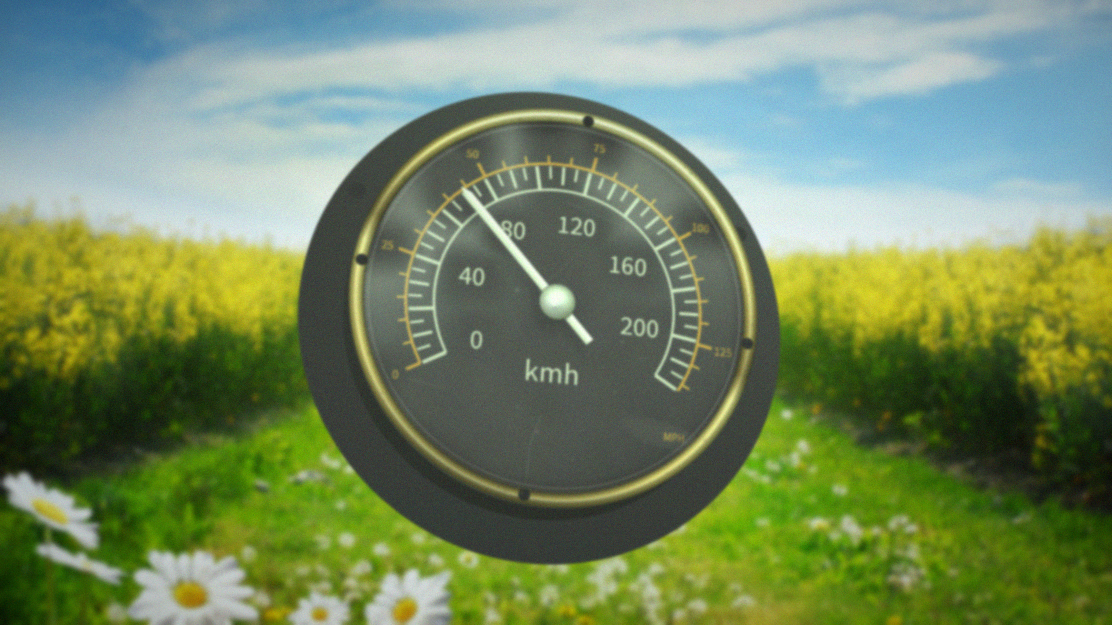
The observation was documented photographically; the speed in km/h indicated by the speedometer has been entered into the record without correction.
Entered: 70 km/h
